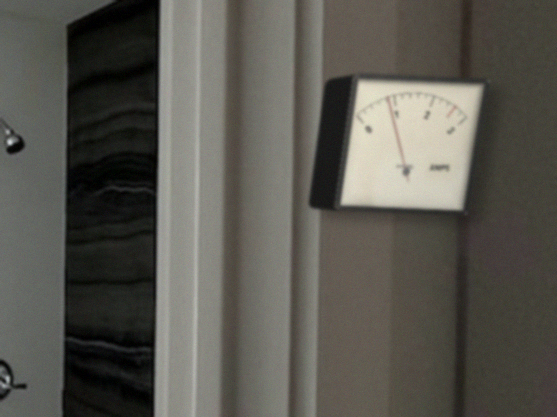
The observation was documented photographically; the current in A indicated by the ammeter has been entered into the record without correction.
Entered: 0.8 A
